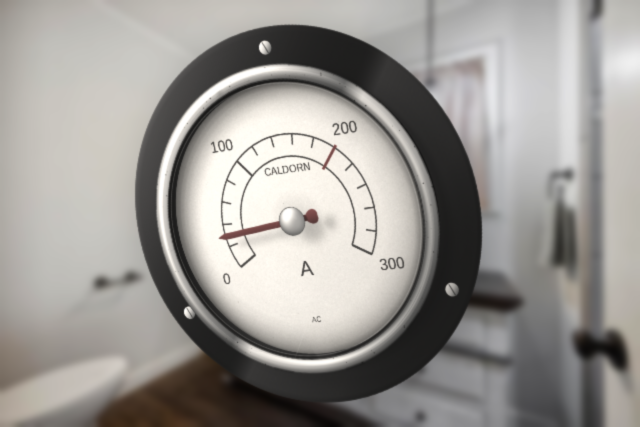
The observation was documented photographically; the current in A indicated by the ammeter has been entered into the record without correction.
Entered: 30 A
